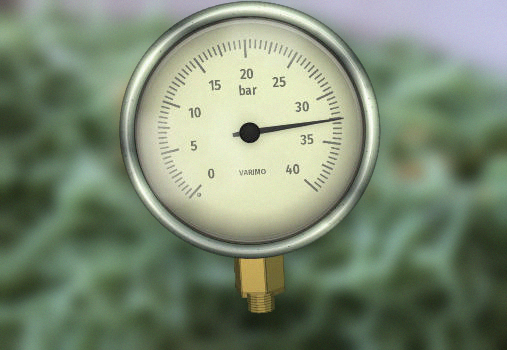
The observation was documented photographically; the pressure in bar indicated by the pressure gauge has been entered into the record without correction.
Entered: 32.5 bar
